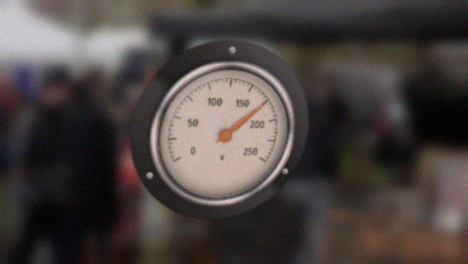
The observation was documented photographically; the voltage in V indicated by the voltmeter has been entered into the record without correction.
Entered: 175 V
